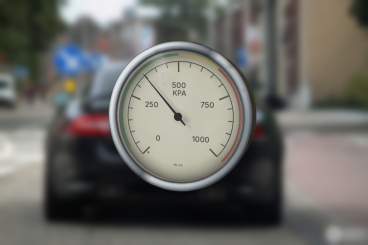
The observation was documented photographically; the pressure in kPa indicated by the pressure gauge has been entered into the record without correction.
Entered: 350 kPa
